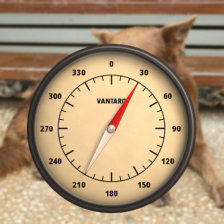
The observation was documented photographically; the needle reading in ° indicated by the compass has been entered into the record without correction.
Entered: 30 °
